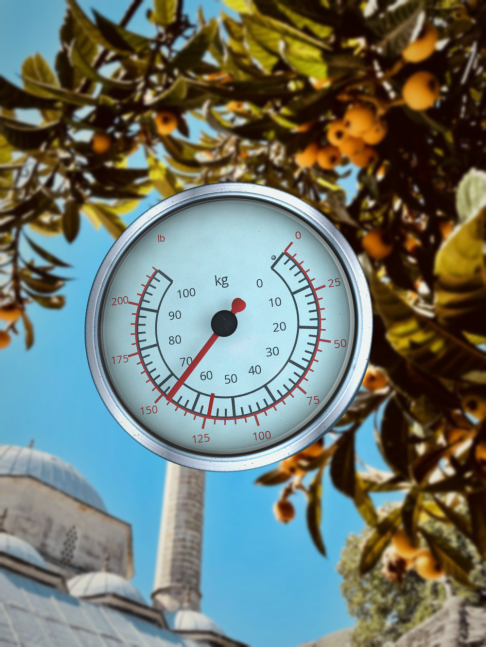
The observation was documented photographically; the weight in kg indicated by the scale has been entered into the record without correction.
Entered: 66 kg
